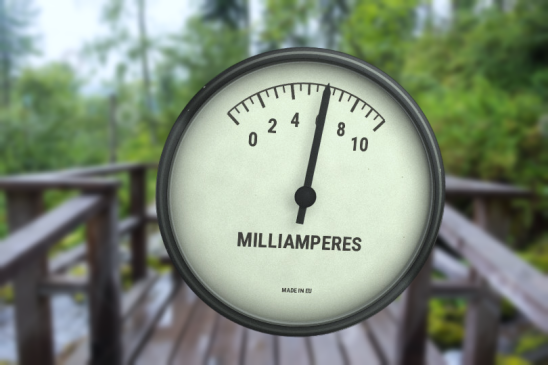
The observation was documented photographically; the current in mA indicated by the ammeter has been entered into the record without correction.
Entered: 6 mA
